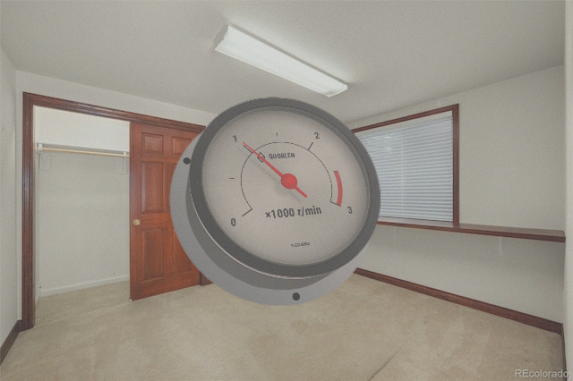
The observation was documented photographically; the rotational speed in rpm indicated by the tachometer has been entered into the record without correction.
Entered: 1000 rpm
